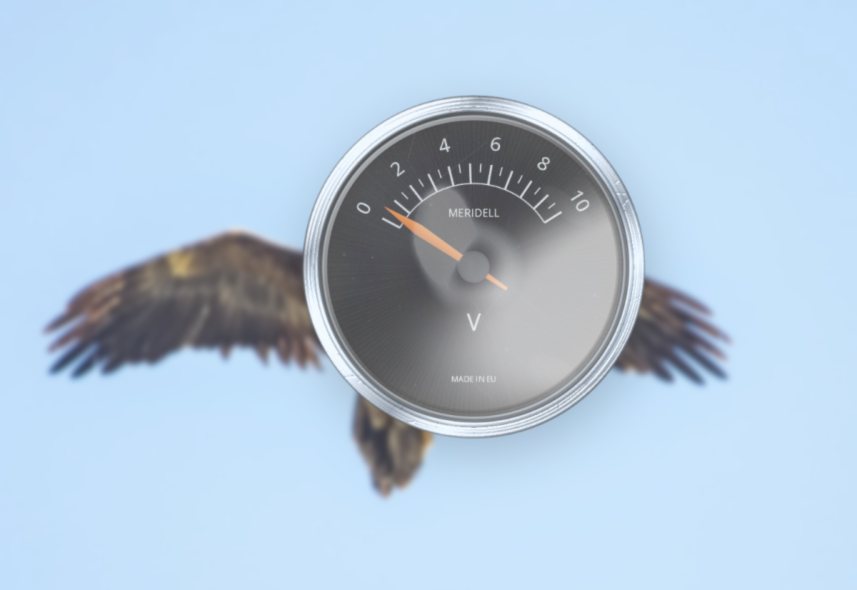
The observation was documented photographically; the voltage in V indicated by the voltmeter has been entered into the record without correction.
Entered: 0.5 V
